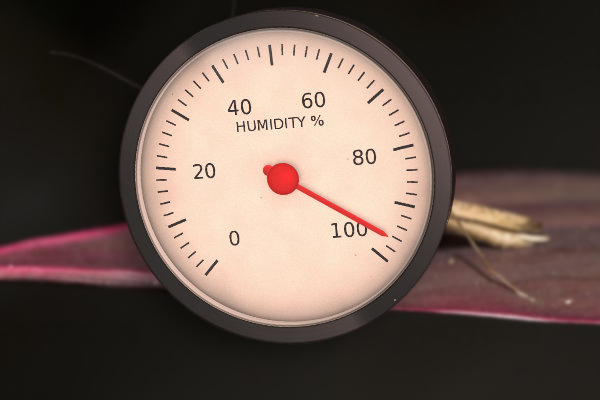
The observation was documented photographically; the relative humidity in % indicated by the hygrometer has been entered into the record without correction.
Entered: 96 %
